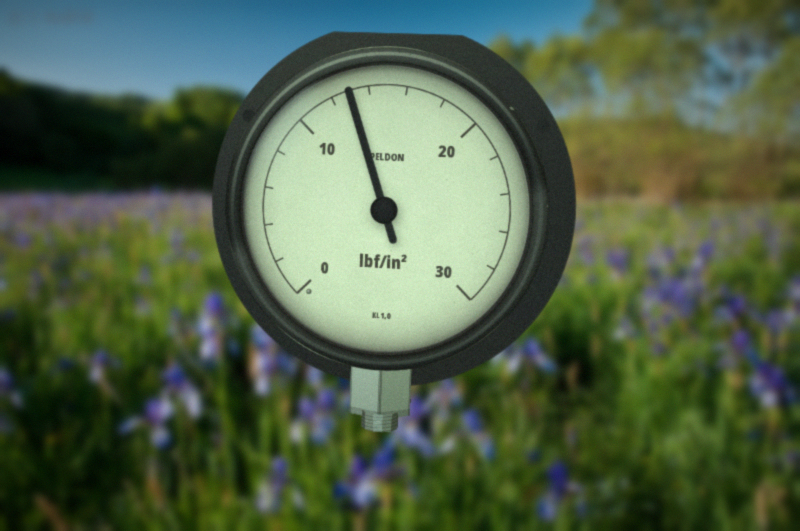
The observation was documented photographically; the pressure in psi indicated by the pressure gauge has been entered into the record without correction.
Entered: 13 psi
